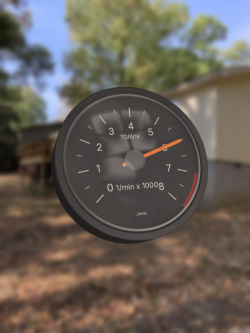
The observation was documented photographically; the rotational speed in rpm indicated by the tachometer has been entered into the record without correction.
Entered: 6000 rpm
